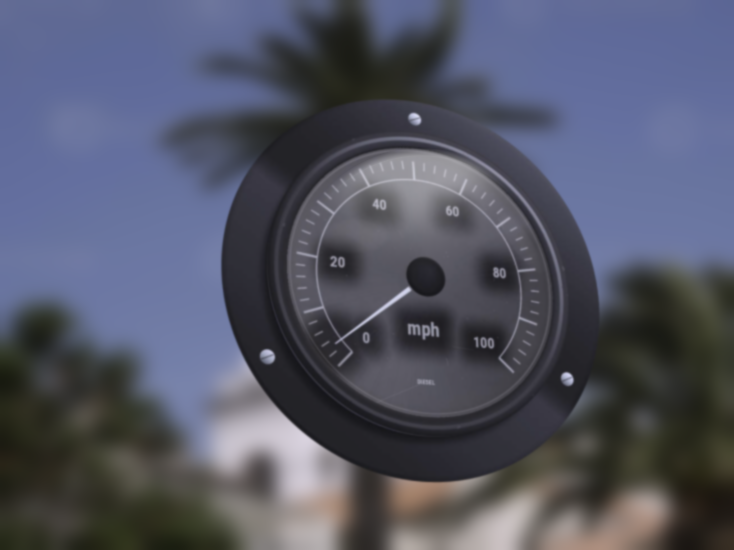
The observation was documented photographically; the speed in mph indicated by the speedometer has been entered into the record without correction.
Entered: 3 mph
